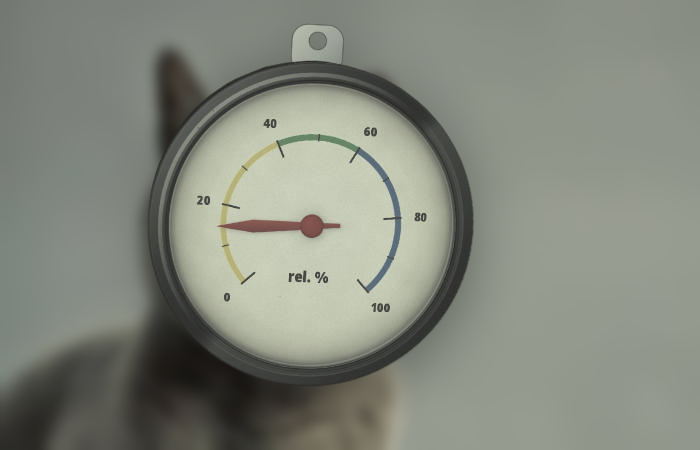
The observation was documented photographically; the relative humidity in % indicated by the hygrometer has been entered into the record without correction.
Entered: 15 %
